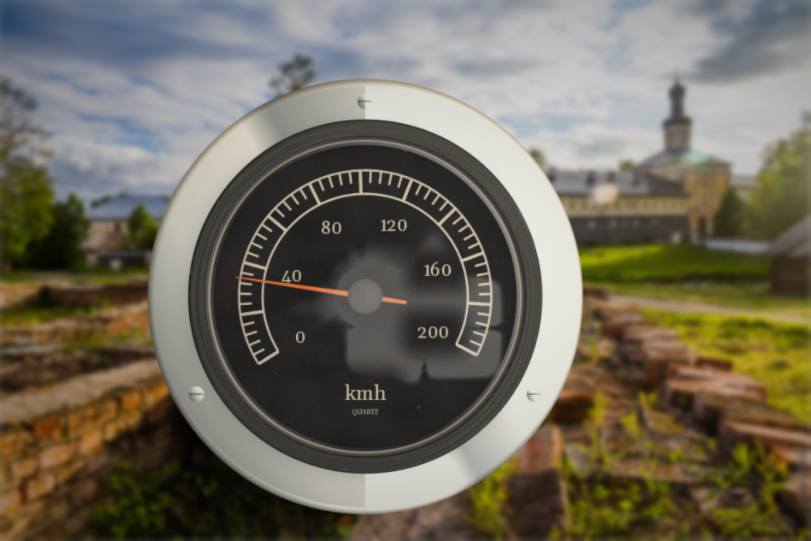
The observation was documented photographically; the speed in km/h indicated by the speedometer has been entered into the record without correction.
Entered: 34 km/h
